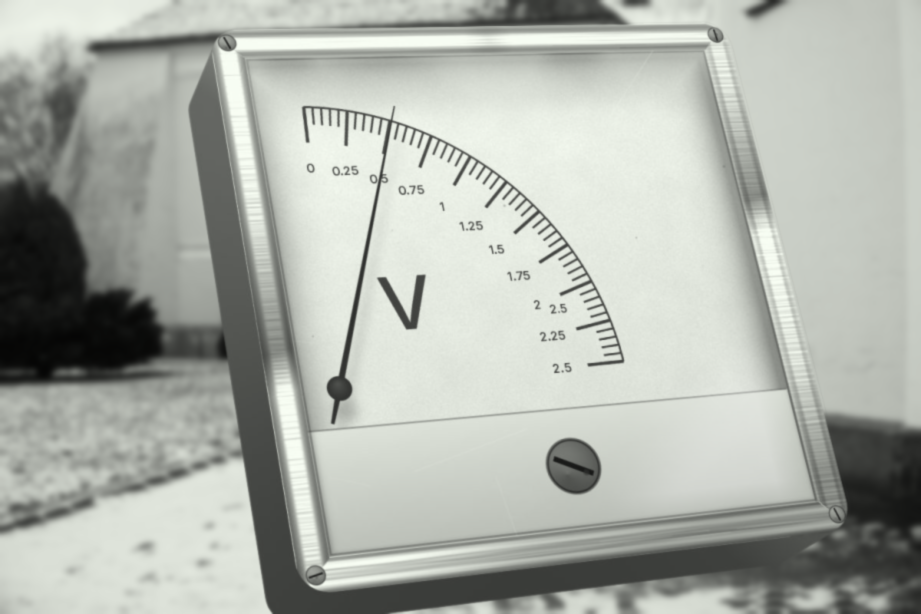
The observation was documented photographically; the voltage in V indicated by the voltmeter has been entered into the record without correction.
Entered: 0.5 V
